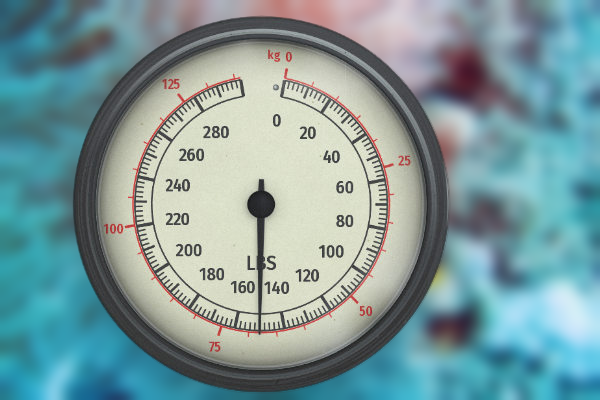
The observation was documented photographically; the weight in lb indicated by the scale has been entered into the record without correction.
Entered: 150 lb
